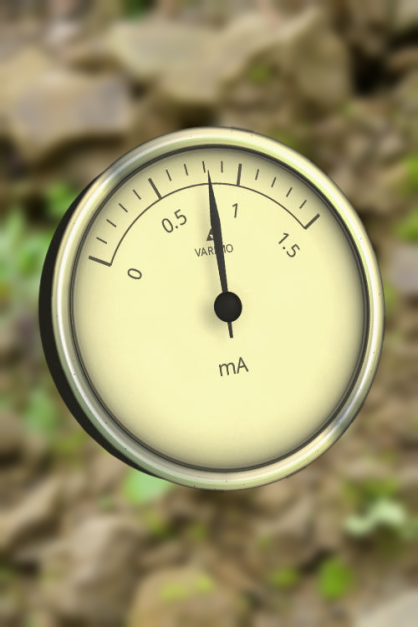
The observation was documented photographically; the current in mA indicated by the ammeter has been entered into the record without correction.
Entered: 0.8 mA
